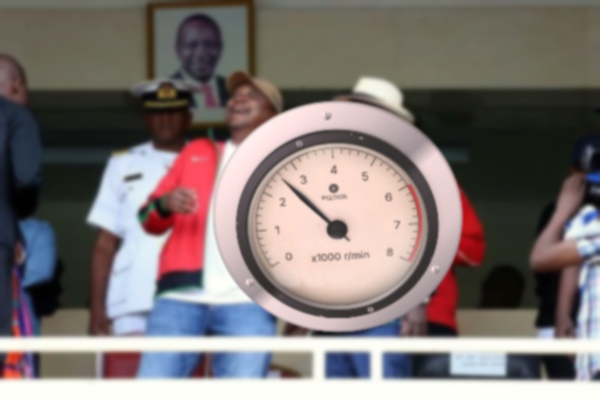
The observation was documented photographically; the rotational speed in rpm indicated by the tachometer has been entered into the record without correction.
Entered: 2600 rpm
